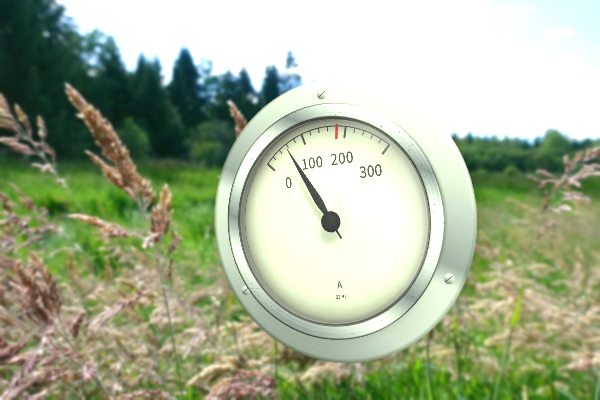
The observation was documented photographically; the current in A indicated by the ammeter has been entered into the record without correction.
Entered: 60 A
